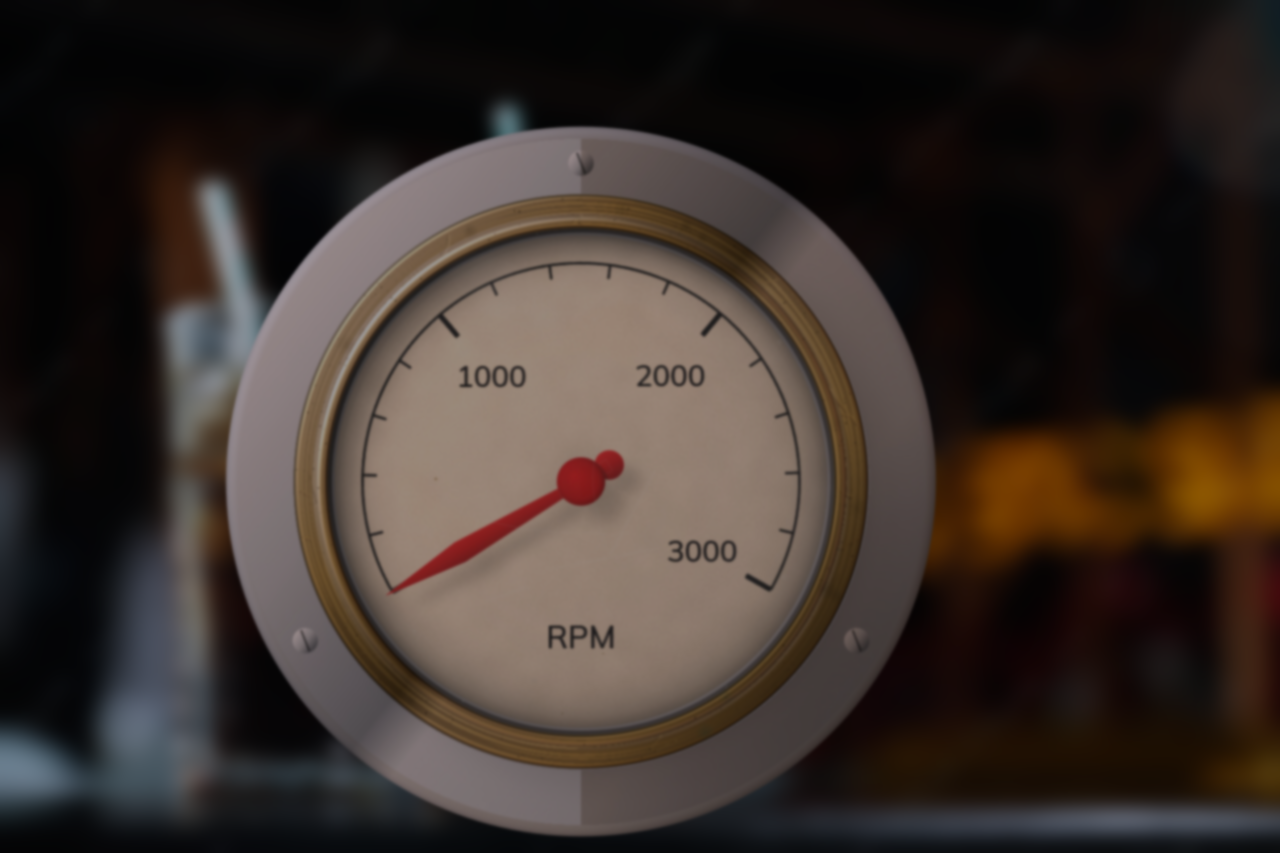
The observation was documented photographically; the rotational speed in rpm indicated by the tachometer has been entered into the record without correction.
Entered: 0 rpm
